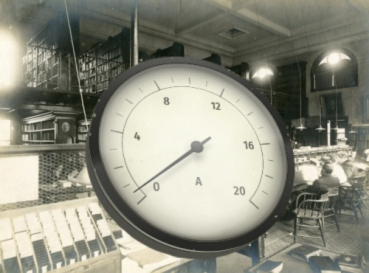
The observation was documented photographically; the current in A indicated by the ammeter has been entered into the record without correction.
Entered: 0.5 A
